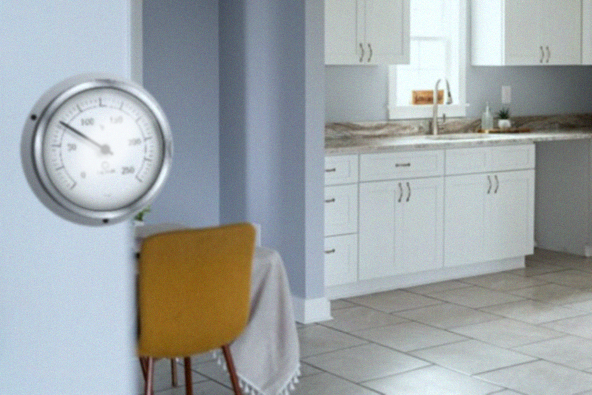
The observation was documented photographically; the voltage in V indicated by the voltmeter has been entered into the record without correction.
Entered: 75 V
